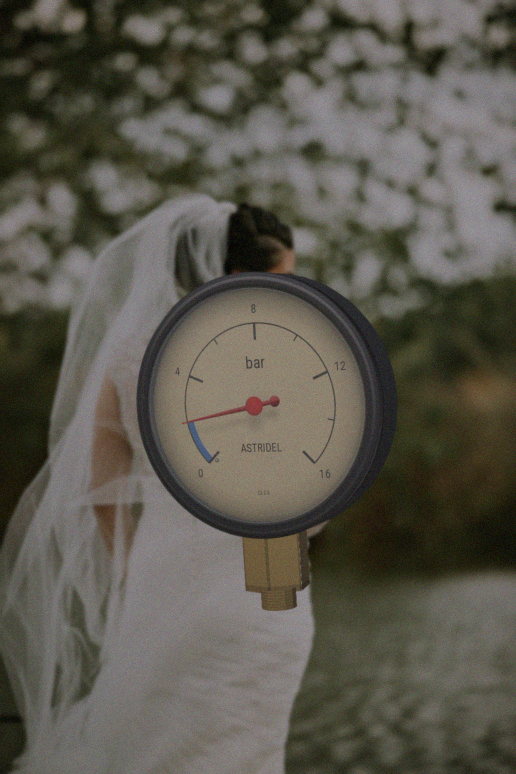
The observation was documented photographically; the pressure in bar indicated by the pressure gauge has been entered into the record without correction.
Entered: 2 bar
